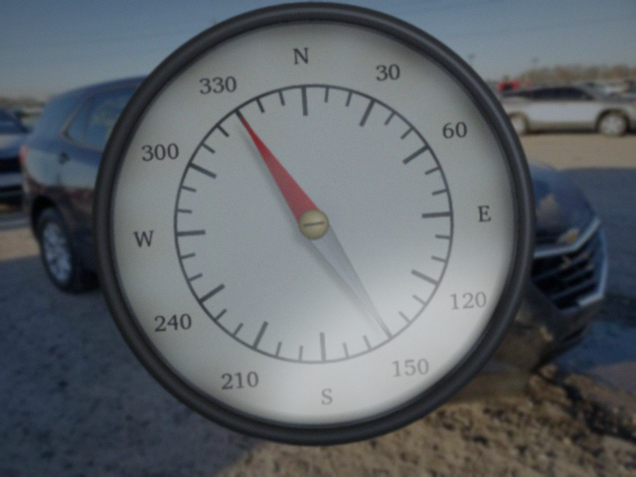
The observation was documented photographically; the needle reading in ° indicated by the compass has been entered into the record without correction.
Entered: 330 °
